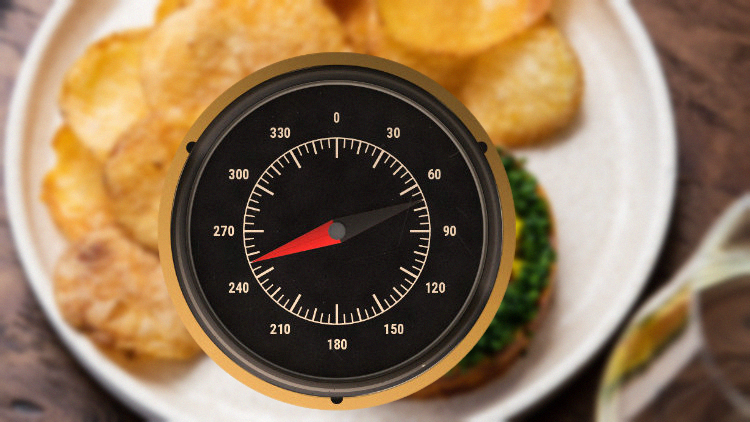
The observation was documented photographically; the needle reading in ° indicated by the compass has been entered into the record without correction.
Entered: 250 °
